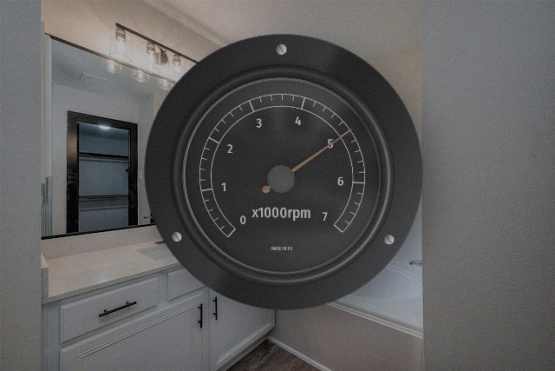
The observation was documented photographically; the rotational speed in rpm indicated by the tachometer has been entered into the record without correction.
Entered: 5000 rpm
